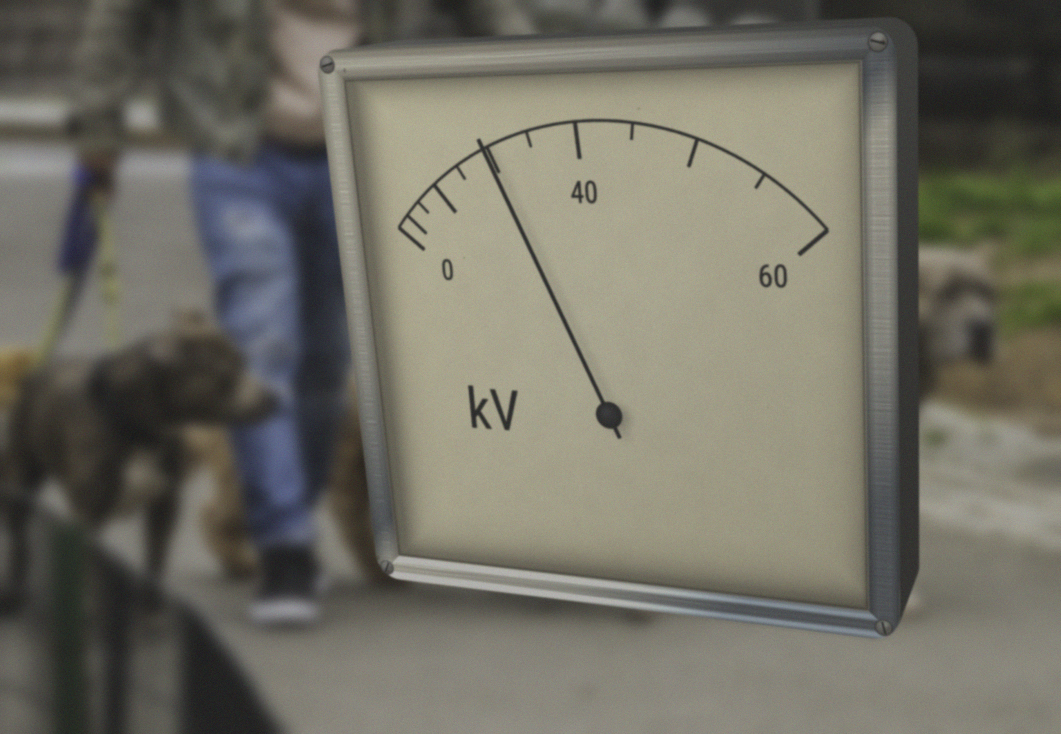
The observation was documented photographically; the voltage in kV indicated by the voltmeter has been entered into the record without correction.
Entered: 30 kV
